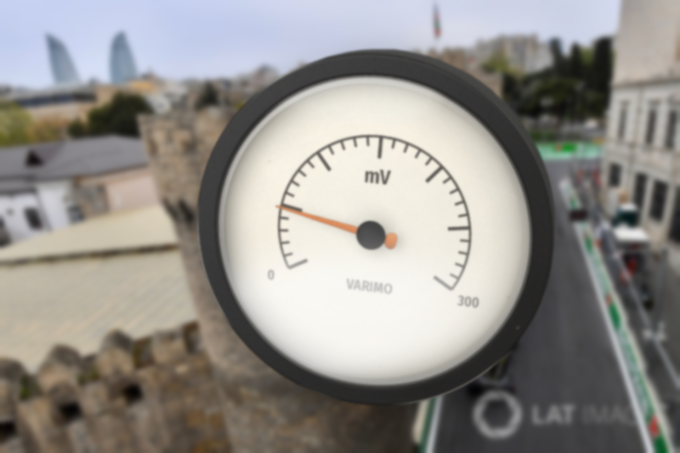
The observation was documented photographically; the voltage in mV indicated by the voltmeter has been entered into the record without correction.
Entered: 50 mV
